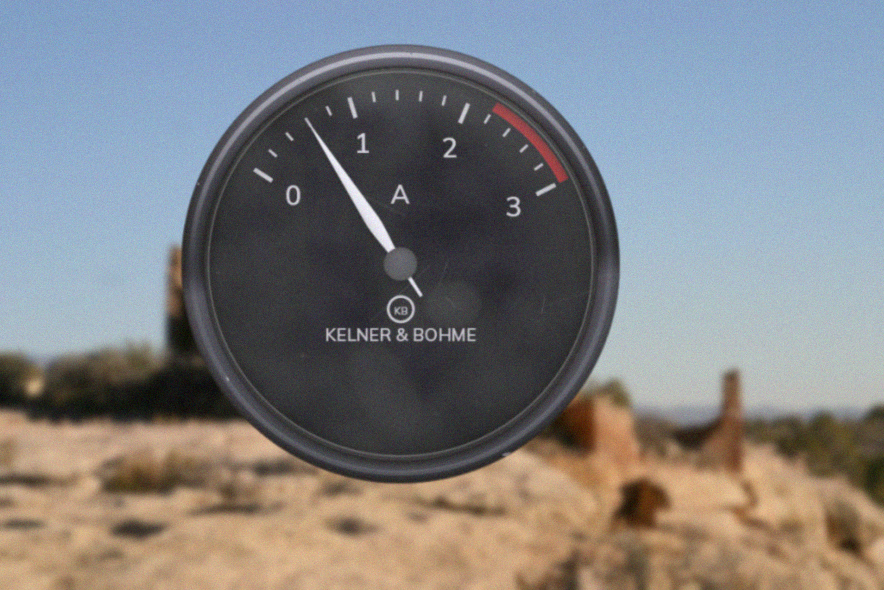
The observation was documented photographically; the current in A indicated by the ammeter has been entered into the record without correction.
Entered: 0.6 A
